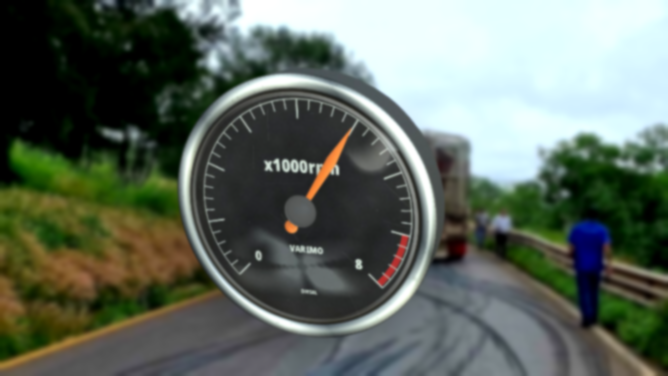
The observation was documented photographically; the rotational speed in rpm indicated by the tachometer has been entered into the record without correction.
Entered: 5000 rpm
